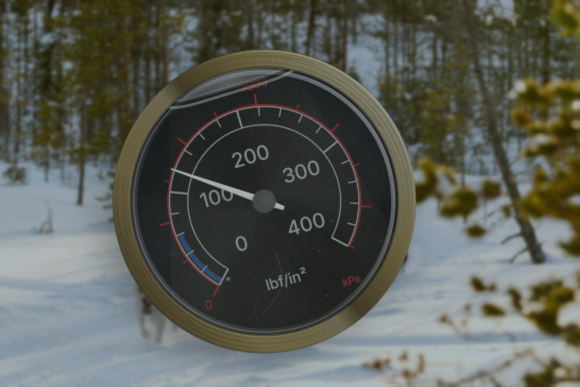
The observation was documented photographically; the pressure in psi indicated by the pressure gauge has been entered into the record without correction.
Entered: 120 psi
